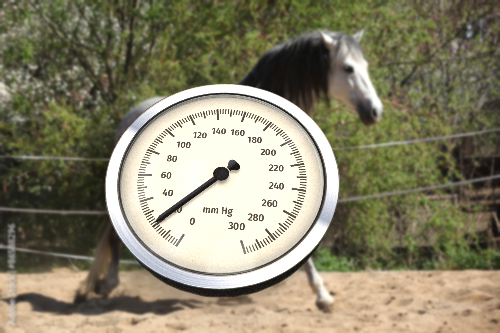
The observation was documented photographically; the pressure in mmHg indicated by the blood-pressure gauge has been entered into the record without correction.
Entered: 20 mmHg
